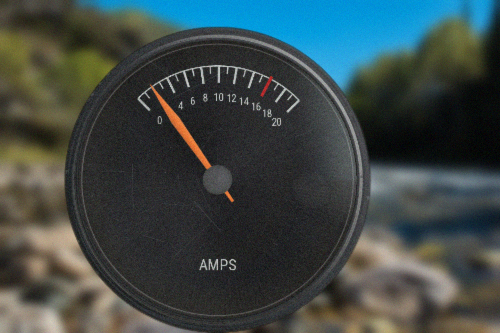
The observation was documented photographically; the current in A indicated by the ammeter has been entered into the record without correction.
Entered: 2 A
